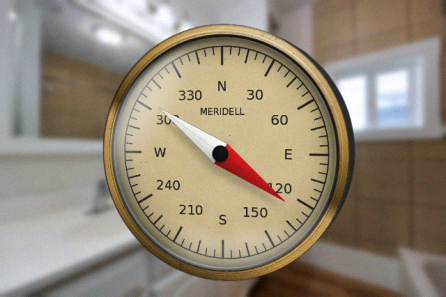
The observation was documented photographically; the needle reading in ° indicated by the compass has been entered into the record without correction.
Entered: 125 °
